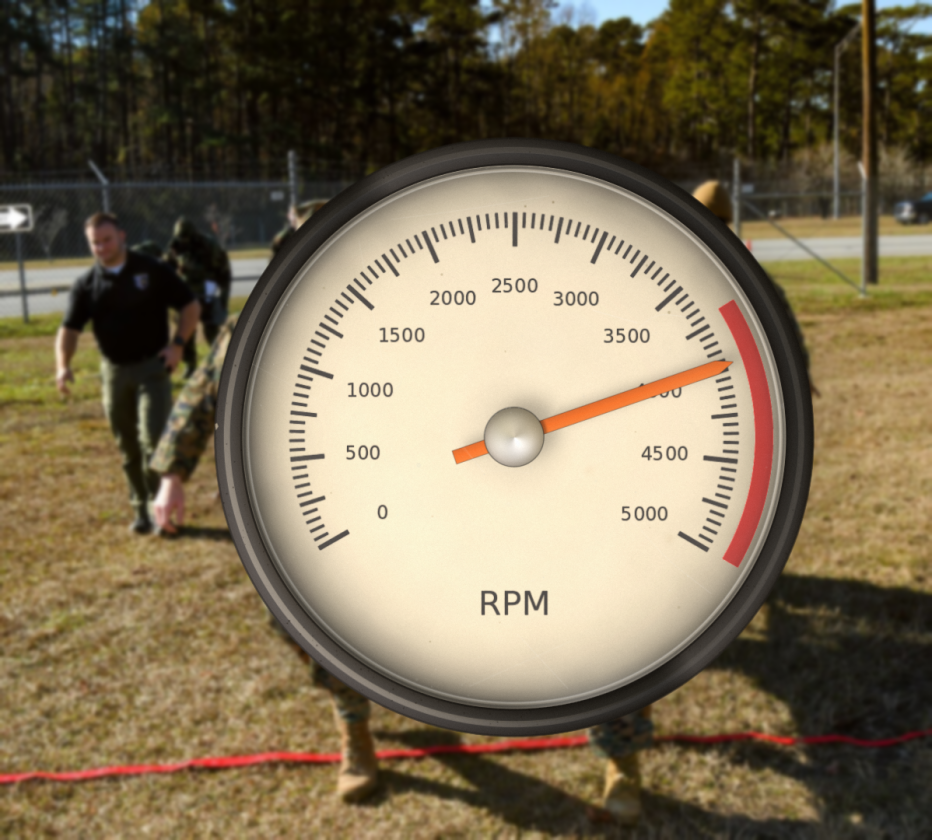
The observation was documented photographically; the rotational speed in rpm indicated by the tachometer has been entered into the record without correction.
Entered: 3975 rpm
